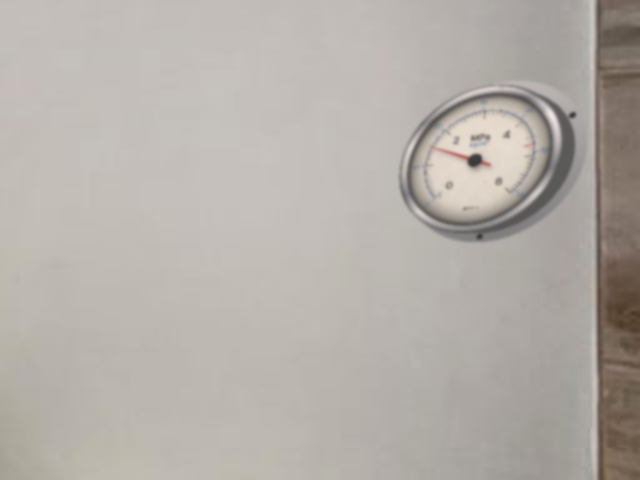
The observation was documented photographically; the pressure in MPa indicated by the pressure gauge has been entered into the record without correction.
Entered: 1.5 MPa
